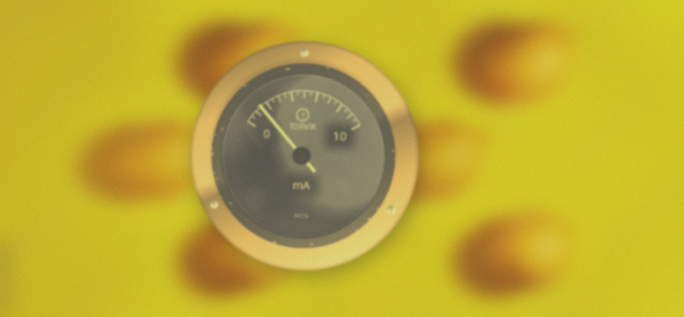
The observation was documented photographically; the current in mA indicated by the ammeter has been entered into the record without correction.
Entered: 1.5 mA
